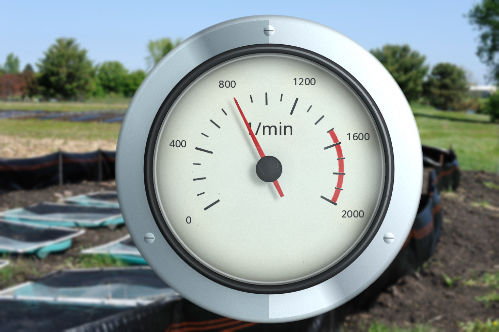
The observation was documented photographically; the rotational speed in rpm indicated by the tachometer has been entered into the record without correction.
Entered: 800 rpm
